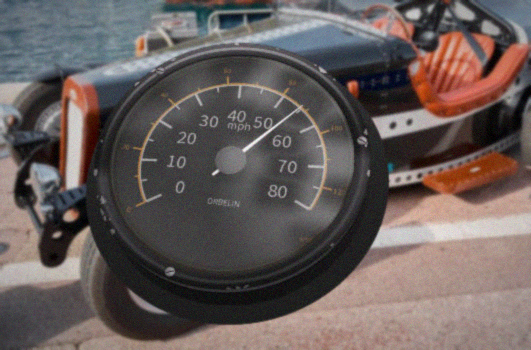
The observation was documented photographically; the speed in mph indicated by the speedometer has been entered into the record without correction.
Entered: 55 mph
